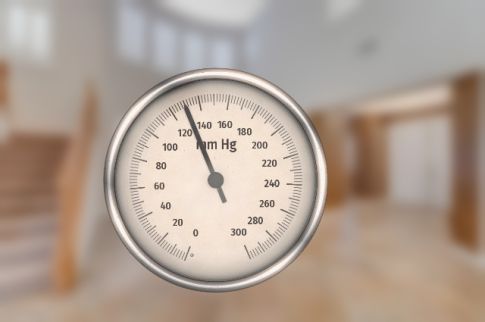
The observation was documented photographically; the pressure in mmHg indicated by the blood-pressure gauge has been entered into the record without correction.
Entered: 130 mmHg
